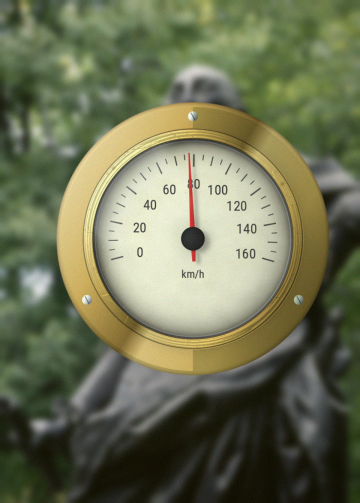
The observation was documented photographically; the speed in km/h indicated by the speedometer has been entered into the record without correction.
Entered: 77.5 km/h
